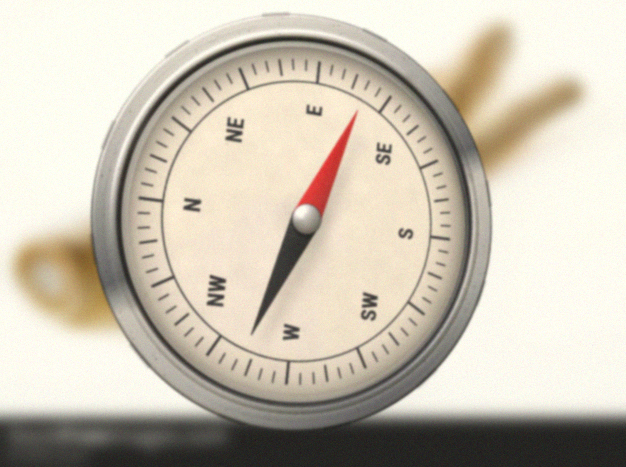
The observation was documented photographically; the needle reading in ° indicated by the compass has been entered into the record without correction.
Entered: 110 °
